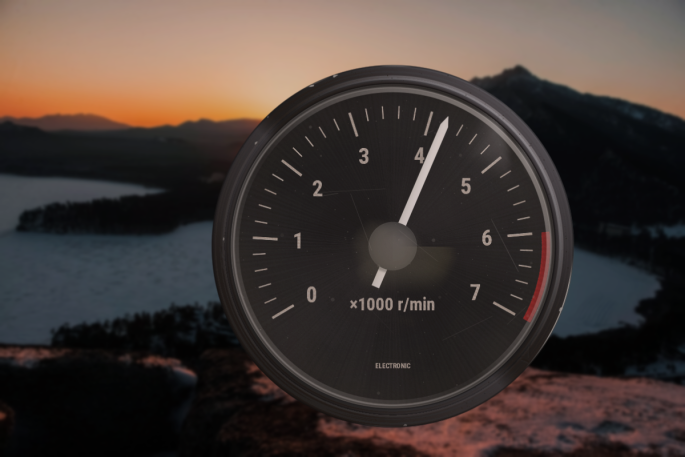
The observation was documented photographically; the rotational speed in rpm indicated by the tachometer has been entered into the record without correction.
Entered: 4200 rpm
